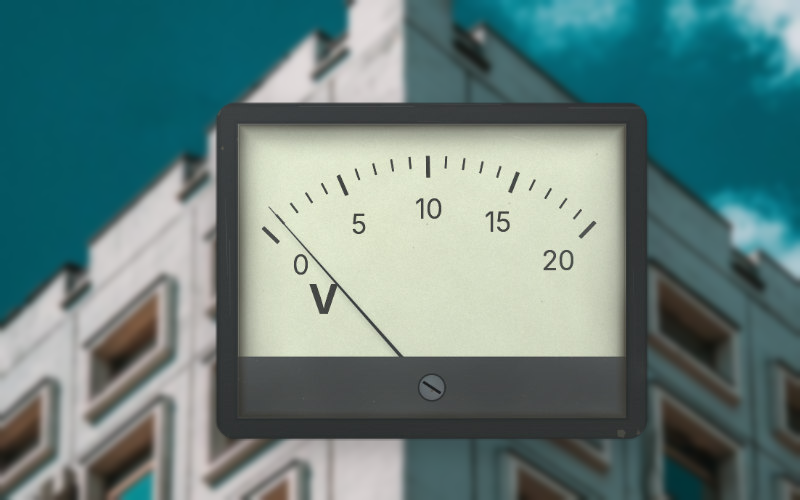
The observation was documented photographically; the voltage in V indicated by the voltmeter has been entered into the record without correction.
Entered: 1 V
